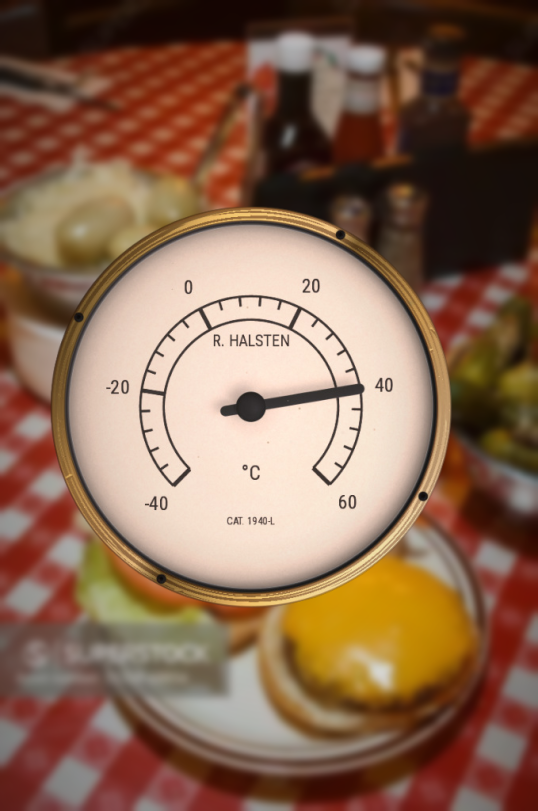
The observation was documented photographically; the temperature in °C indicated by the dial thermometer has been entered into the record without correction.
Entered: 40 °C
